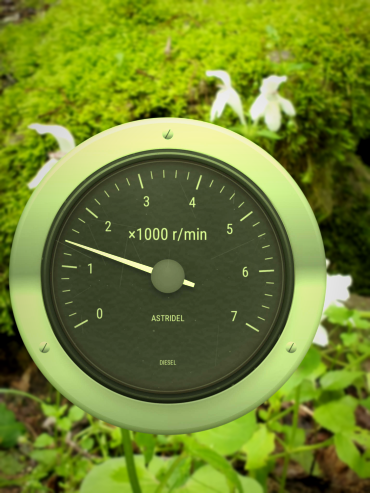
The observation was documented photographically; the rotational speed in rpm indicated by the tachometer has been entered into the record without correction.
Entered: 1400 rpm
